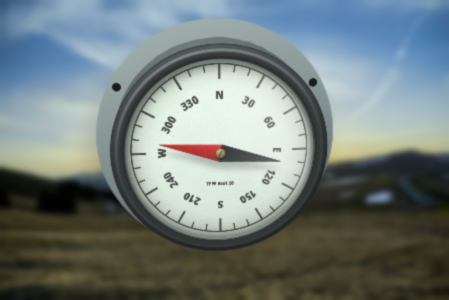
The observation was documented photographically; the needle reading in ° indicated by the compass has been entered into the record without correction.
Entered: 280 °
